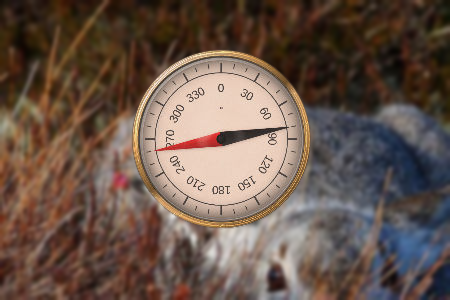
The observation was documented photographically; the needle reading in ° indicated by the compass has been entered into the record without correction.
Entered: 260 °
